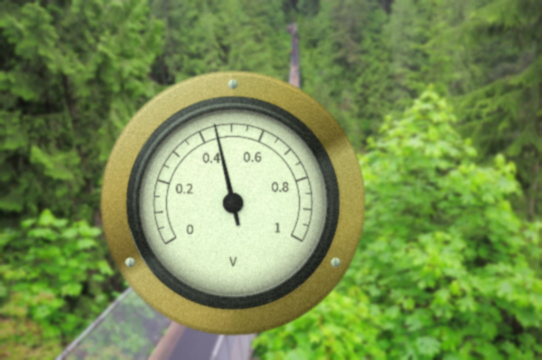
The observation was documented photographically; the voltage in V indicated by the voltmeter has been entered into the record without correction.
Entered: 0.45 V
